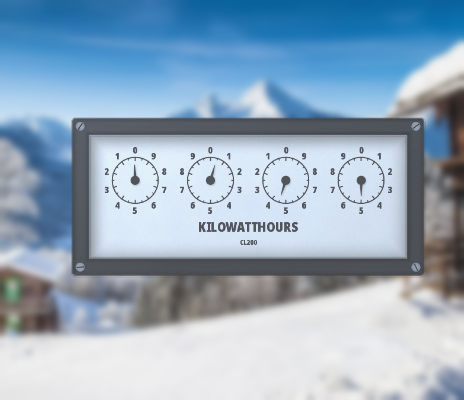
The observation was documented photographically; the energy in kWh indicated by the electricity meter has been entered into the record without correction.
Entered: 45 kWh
